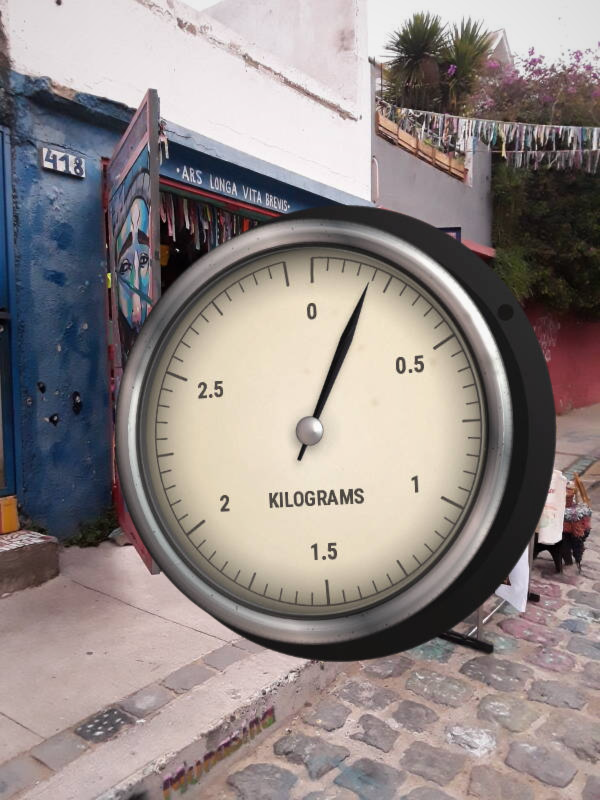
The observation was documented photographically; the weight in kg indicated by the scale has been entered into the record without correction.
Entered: 0.2 kg
